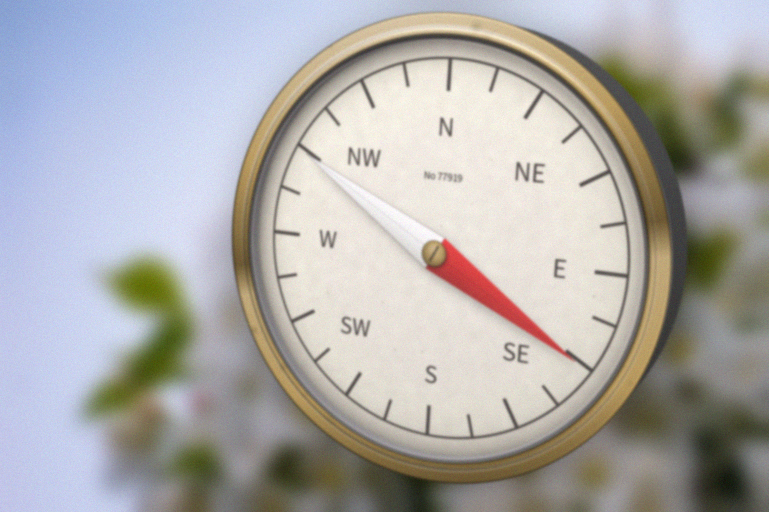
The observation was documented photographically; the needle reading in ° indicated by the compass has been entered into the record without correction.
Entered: 120 °
